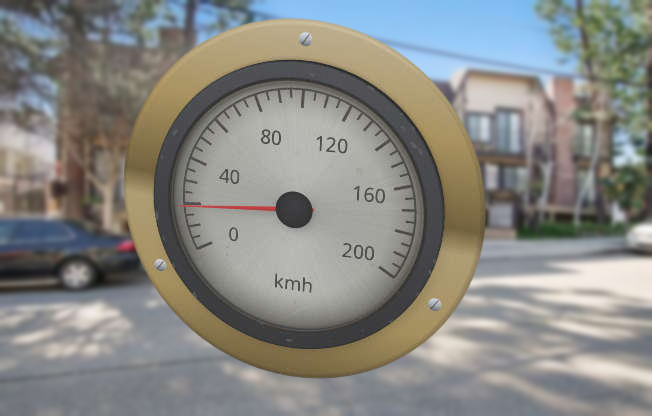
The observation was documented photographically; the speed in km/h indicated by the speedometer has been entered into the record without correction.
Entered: 20 km/h
